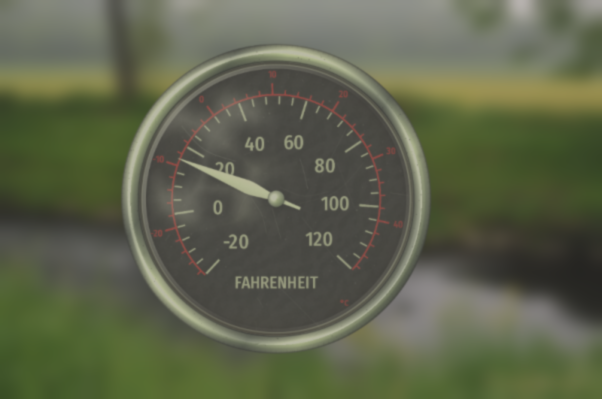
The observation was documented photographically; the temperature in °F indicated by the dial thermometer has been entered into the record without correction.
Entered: 16 °F
